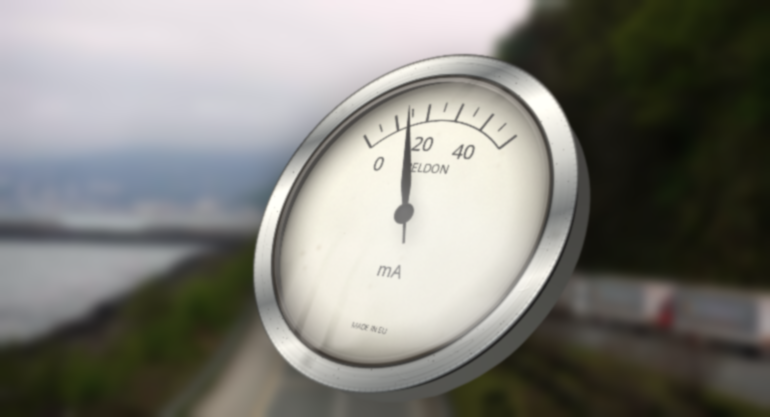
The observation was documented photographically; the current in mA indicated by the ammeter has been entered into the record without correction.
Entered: 15 mA
